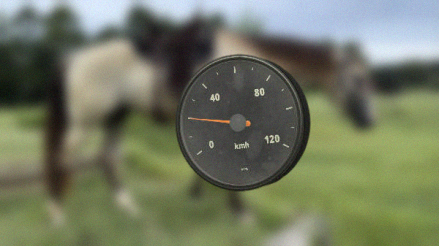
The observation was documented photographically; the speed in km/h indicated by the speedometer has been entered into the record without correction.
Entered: 20 km/h
